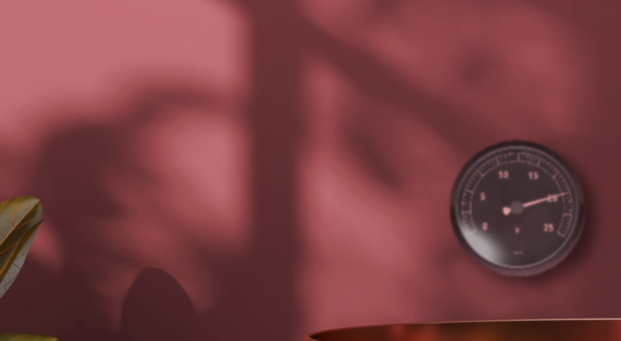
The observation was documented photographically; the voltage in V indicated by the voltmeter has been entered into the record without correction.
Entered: 20 V
